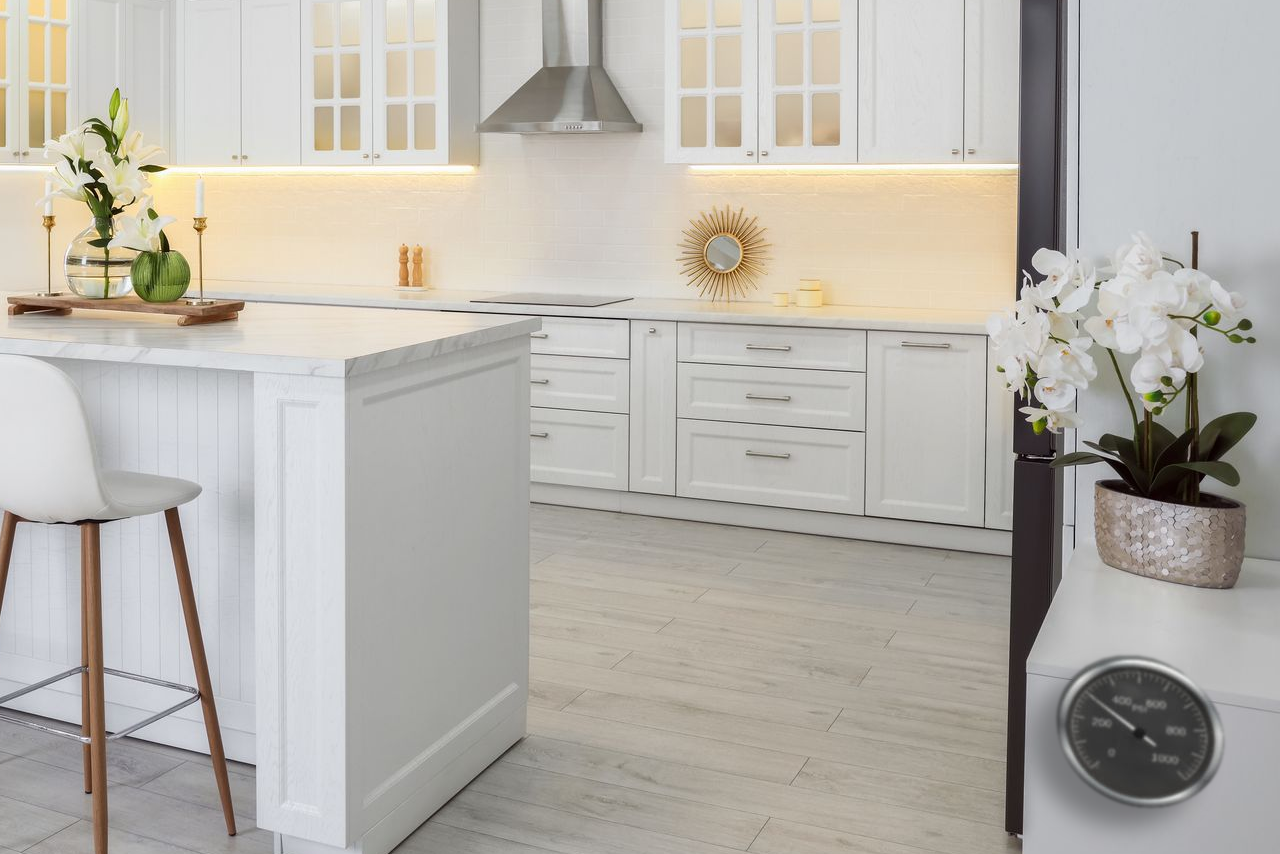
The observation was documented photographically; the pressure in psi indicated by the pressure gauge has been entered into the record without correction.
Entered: 300 psi
